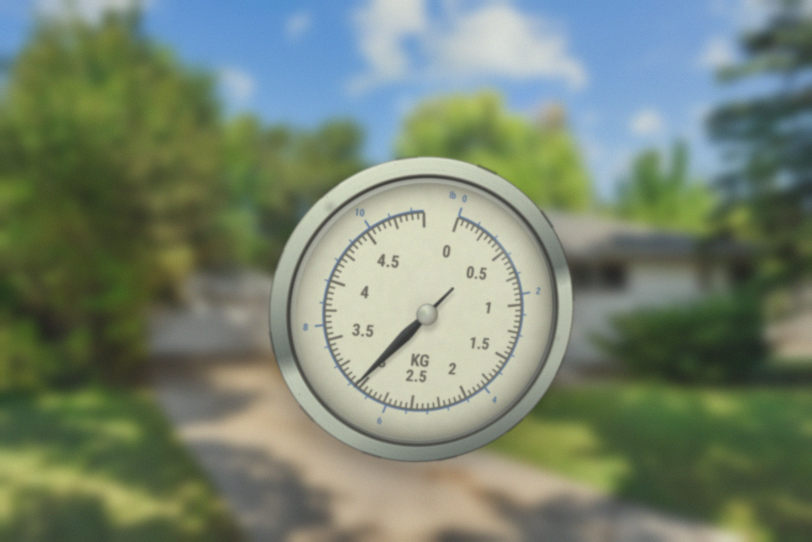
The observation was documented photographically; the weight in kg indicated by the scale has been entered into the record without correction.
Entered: 3.05 kg
